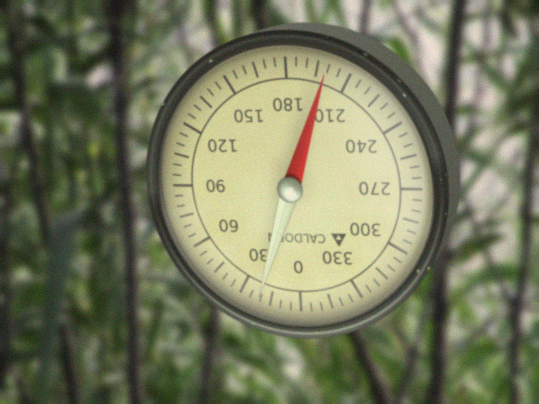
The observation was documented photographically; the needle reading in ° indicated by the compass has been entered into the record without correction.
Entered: 200 °
